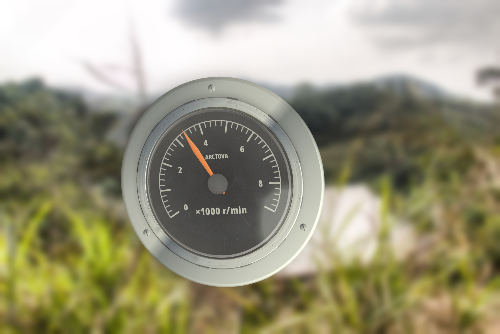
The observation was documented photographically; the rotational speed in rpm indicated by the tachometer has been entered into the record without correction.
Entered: 3400 rpm
